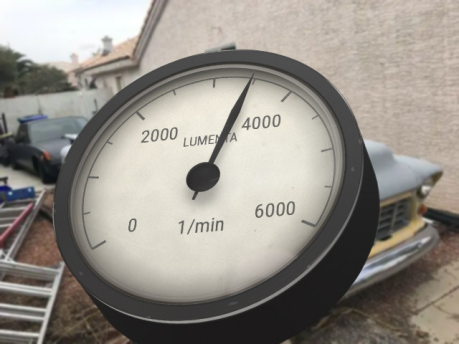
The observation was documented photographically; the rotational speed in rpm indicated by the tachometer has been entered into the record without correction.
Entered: 3500 rpm
